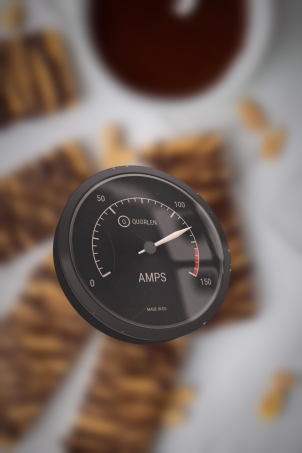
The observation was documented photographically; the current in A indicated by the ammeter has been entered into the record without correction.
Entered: 115 A
